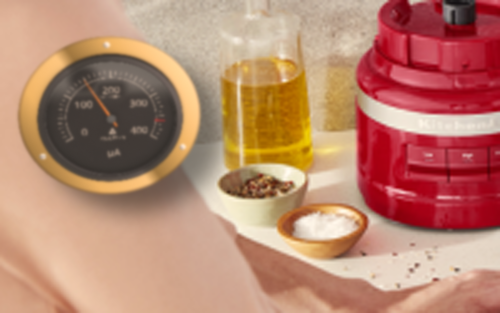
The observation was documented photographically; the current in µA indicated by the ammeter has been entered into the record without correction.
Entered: 150 µA
